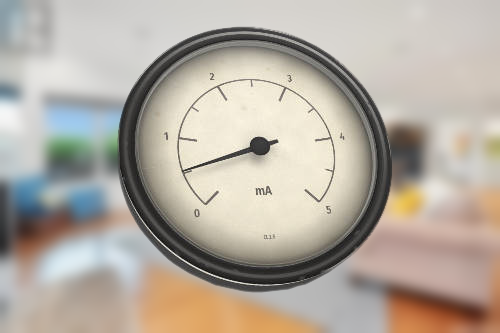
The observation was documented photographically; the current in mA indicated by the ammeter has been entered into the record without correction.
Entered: 0.5 mA
